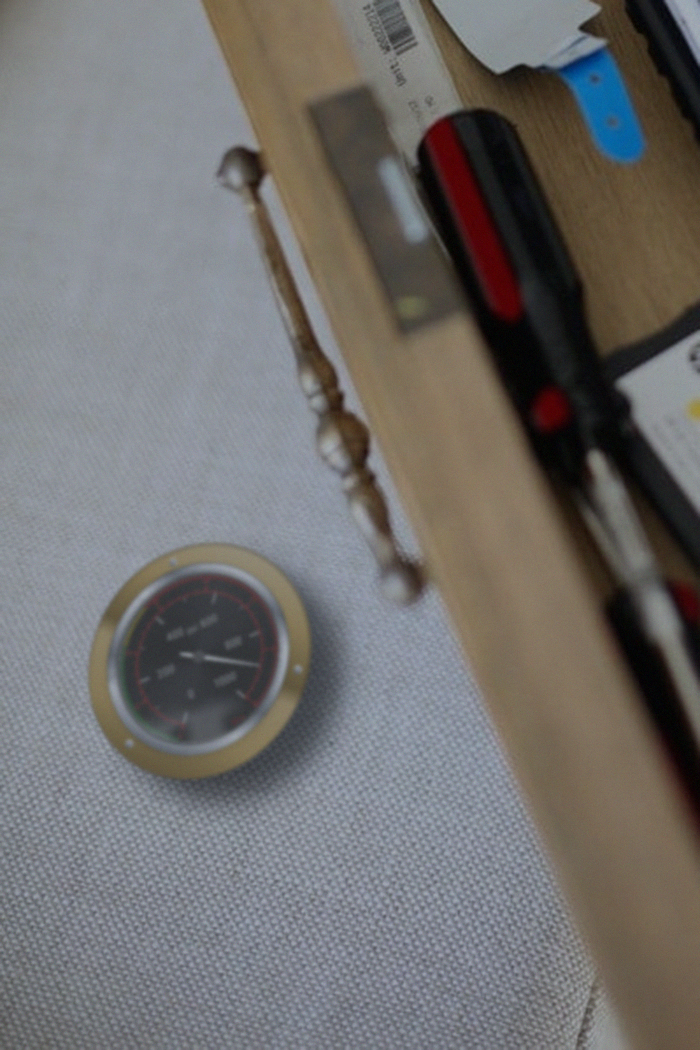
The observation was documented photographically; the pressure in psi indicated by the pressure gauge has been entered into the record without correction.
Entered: 900 psi
